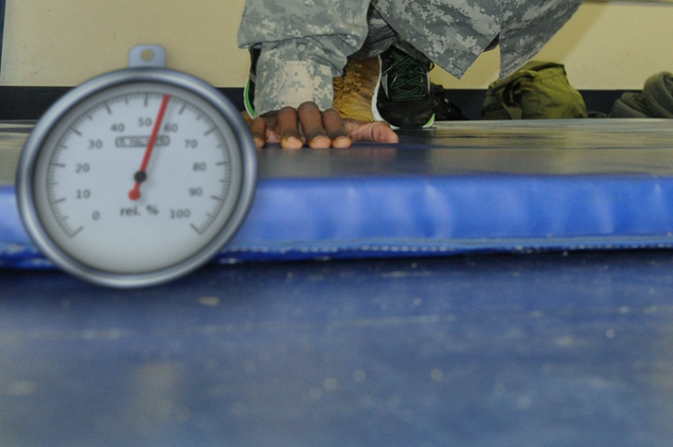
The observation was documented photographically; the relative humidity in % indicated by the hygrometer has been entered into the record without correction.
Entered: 55 %
